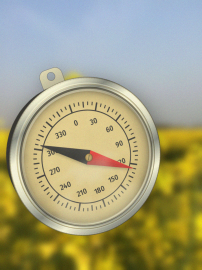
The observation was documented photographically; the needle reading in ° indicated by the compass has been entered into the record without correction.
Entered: 125 °
